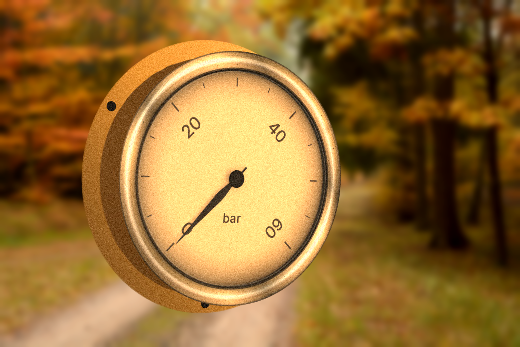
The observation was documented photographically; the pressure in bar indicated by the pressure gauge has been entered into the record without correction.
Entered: 0 bar
